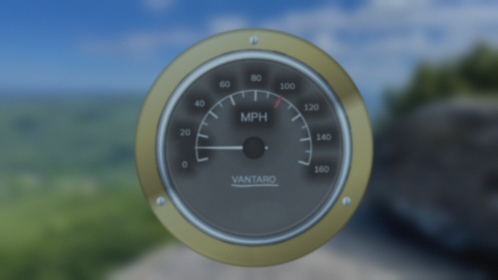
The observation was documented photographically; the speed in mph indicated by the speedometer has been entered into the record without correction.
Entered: 10 mph
